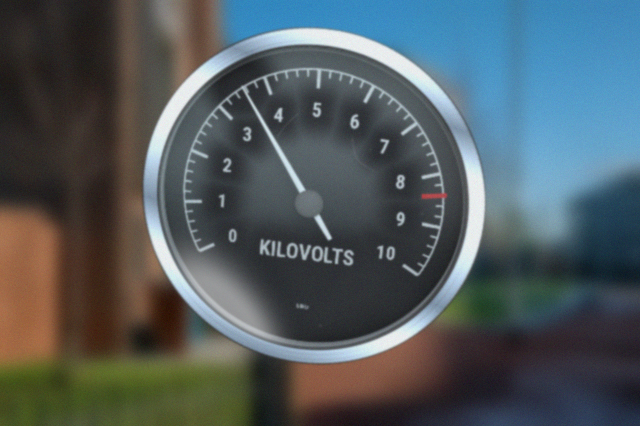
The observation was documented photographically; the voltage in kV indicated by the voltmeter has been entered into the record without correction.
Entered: 3.6 kV
